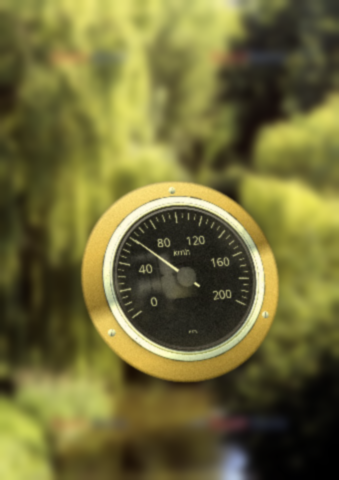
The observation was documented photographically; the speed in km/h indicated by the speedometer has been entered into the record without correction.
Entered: 60 km/h
